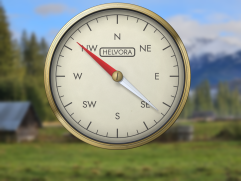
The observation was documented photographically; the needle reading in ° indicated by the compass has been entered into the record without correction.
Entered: 310 °
